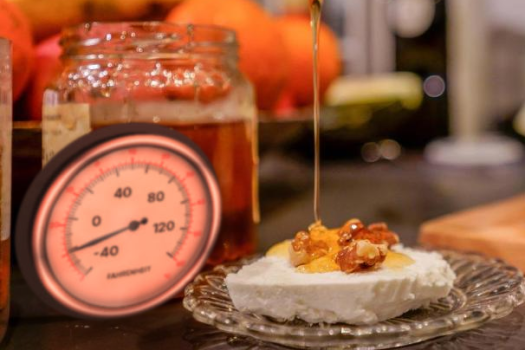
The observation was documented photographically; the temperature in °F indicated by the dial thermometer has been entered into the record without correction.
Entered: -20 °F
